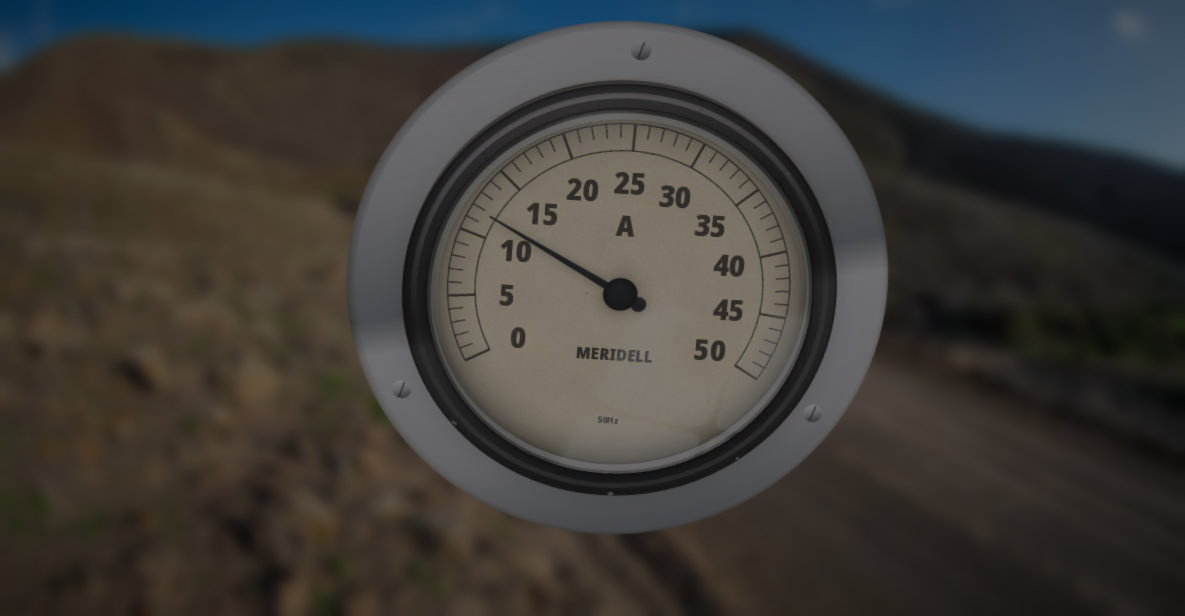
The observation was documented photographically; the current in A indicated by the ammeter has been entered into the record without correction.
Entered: 12 A
